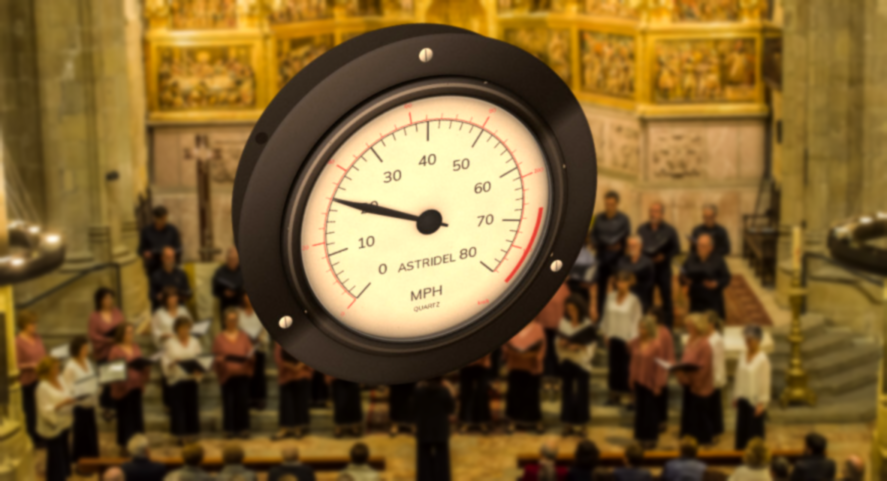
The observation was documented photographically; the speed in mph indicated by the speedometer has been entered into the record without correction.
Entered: 20 mph
